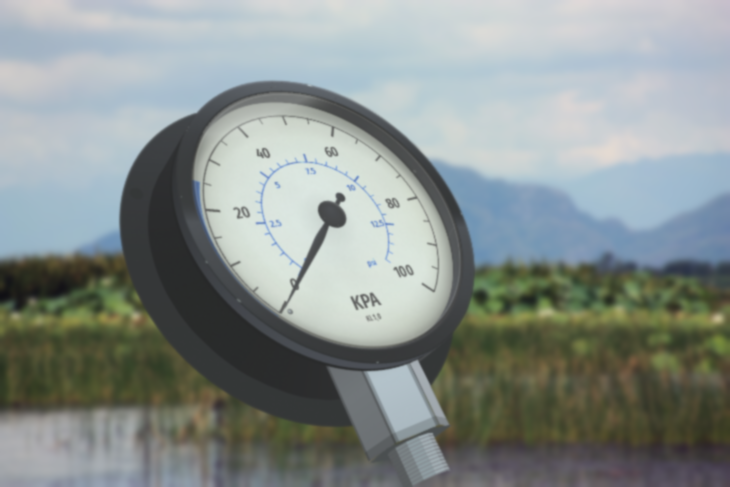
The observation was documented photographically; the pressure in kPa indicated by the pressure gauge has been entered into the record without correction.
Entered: 0 kPa
